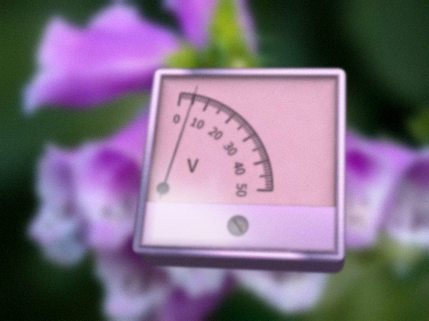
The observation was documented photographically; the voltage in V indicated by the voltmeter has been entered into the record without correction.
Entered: 5 V
